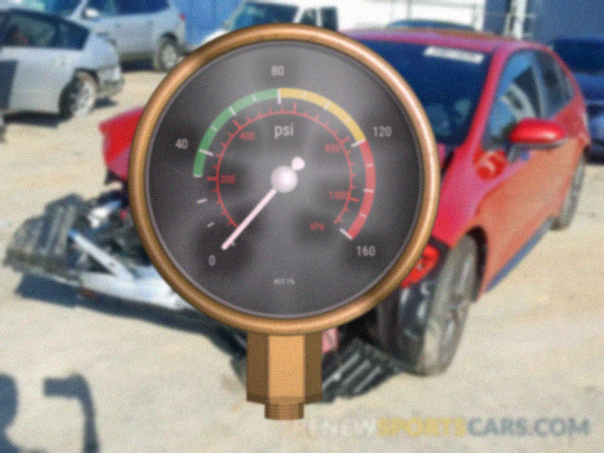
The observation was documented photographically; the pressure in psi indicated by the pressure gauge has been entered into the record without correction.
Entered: 0 psi
